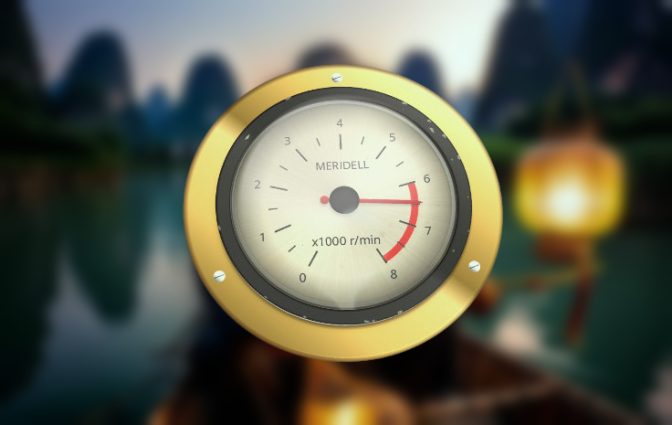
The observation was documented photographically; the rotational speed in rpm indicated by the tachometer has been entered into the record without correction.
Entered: 6500 rpm
